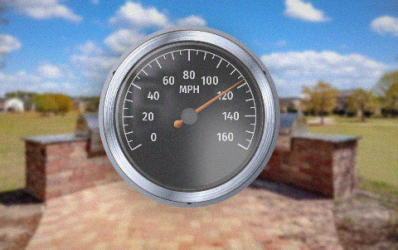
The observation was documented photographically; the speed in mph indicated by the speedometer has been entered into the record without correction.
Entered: 117.5 mph
